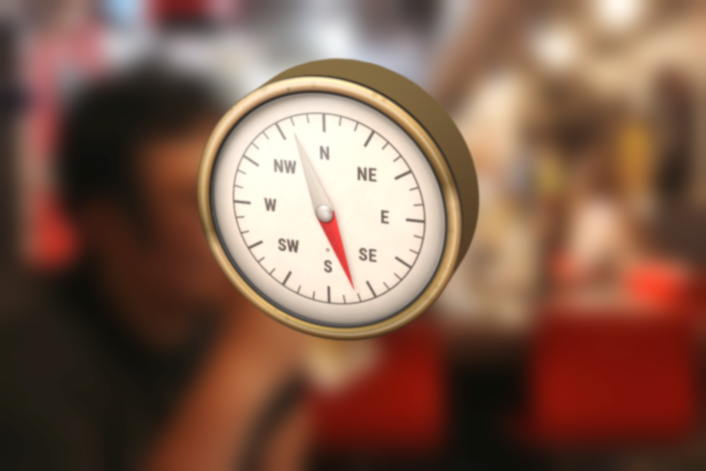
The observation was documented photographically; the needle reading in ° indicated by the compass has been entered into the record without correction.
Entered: 160 °
